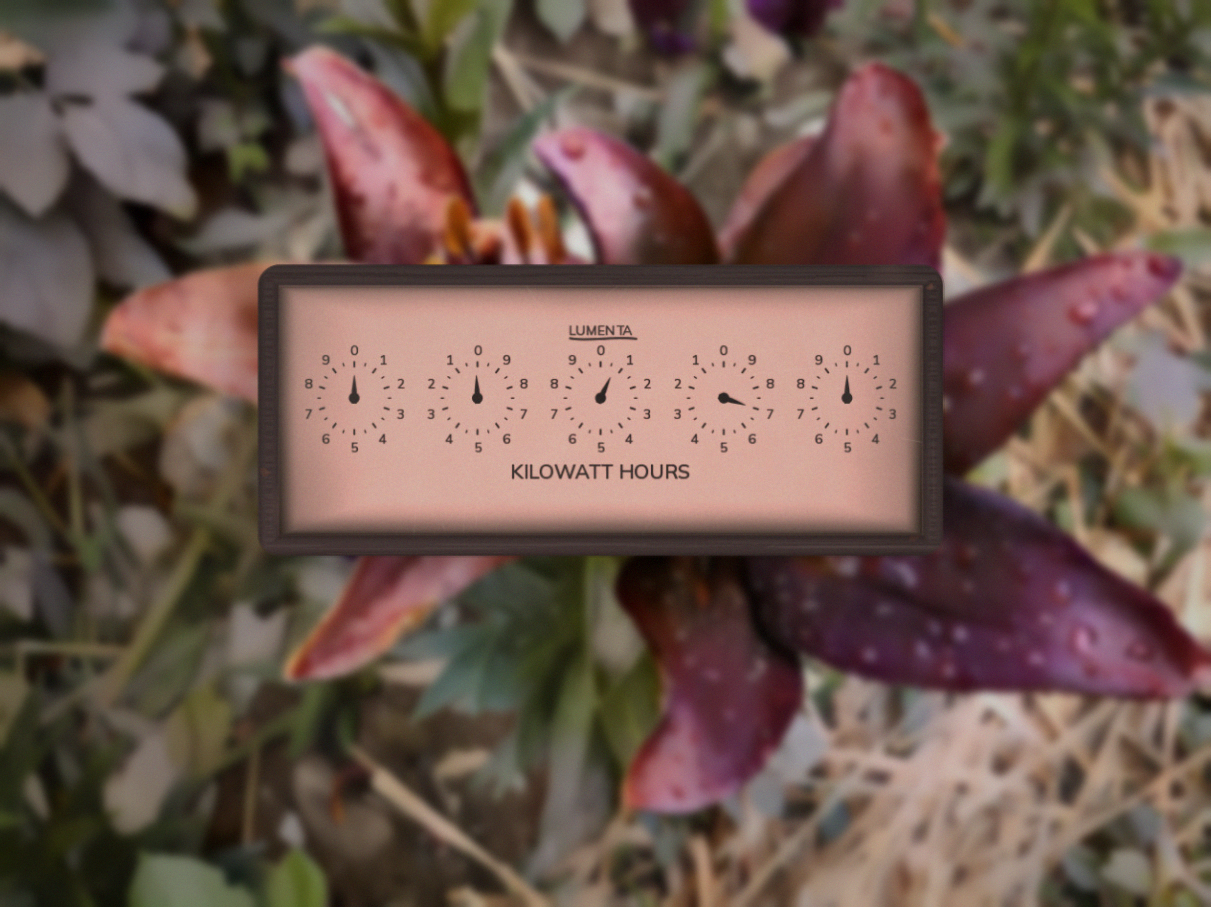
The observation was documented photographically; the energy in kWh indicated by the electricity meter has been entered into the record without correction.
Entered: 70 kWh
